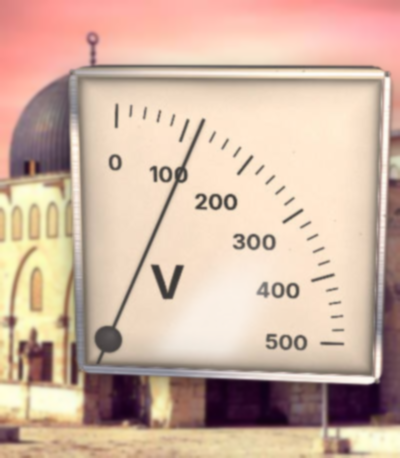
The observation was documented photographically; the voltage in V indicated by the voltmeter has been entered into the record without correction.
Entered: 120 V
